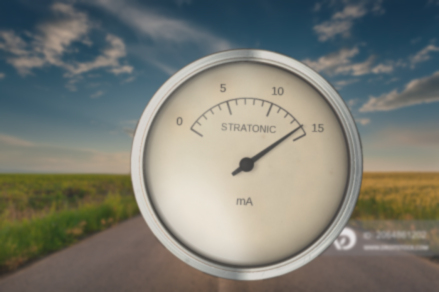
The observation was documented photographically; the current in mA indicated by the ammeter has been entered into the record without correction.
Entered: 14 mA
